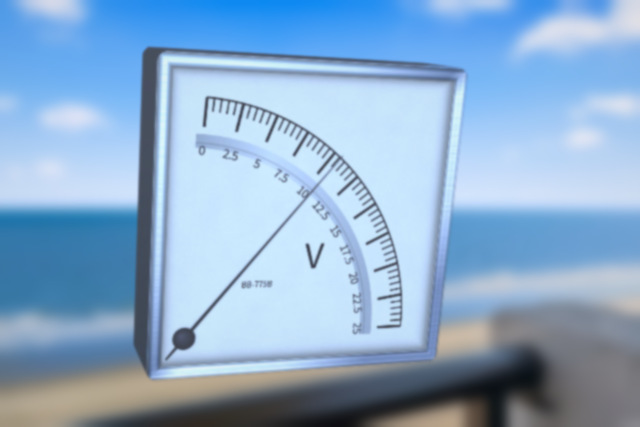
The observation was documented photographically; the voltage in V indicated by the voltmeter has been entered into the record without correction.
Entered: 10.5 V
